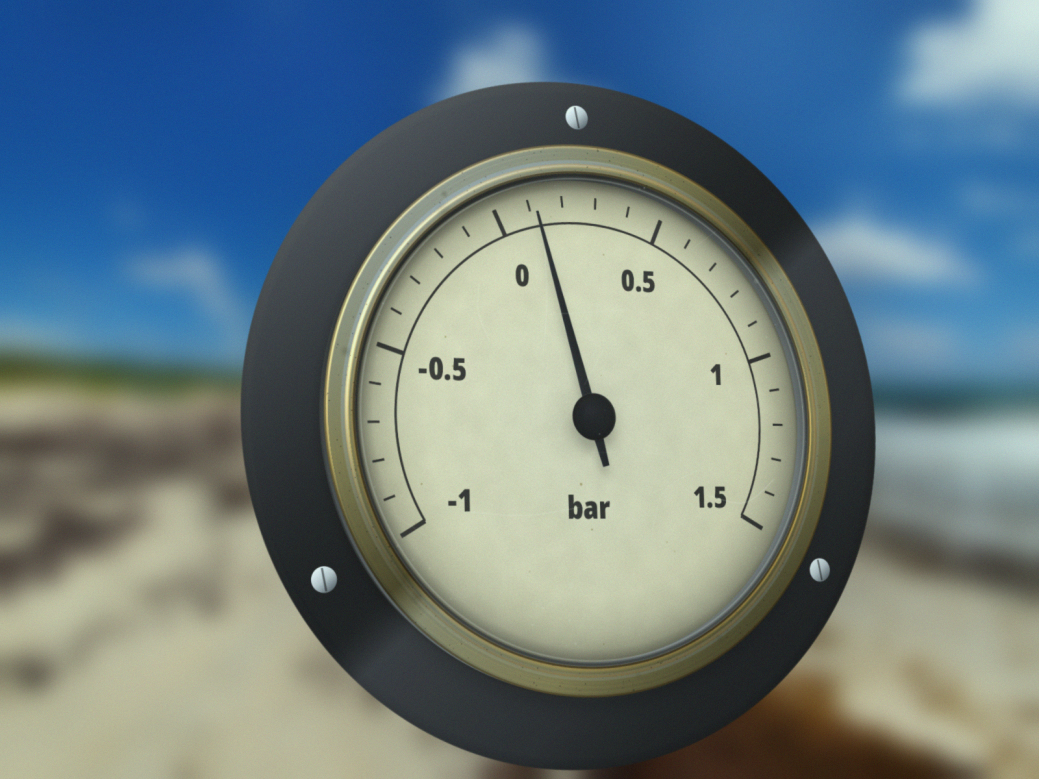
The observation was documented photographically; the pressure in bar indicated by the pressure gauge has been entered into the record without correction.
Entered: 0.1 bar
